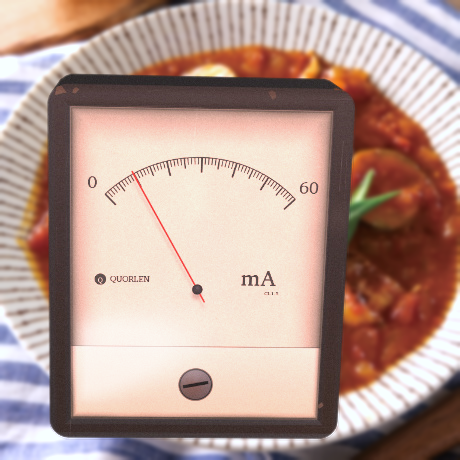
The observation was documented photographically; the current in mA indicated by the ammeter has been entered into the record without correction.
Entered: 10 mA
